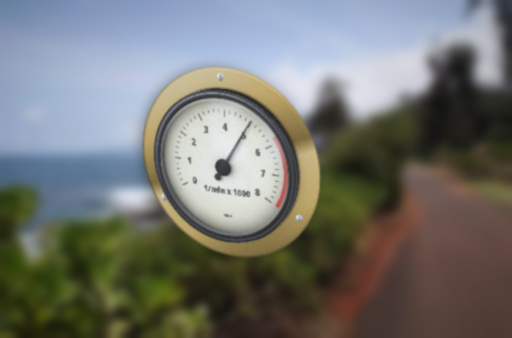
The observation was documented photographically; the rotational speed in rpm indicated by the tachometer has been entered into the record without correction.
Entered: 5000 rpm
